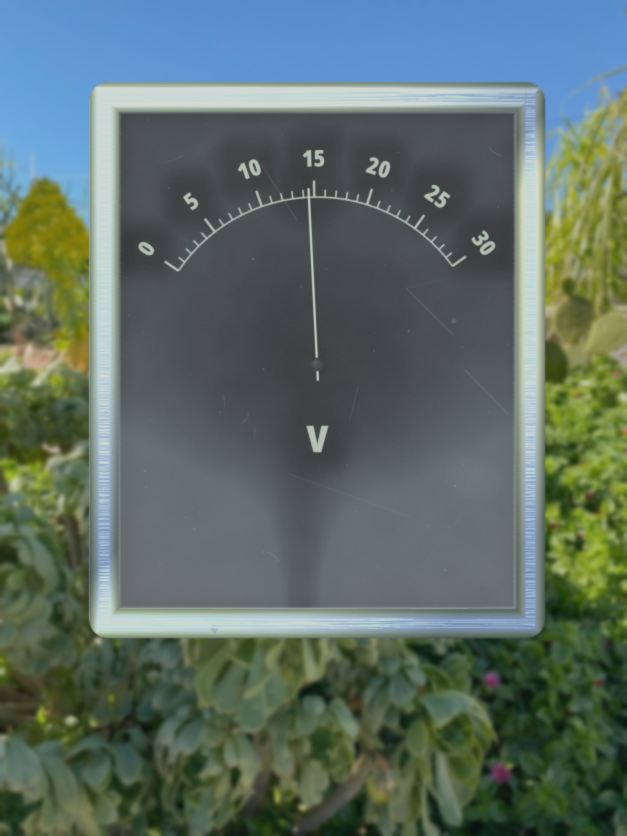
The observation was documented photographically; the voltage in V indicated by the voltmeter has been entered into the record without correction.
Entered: 14.5 V
